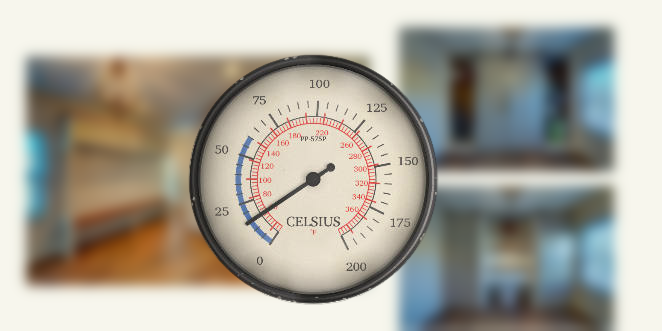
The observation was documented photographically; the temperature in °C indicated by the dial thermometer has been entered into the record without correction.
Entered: 15 °C
